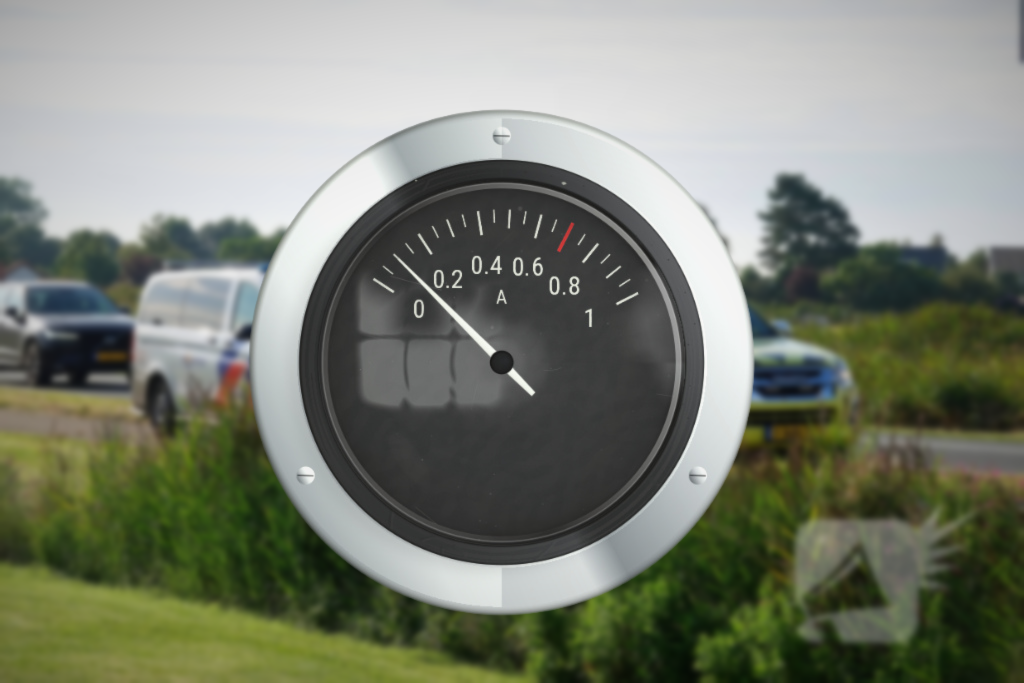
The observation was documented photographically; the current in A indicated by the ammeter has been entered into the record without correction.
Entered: 0.1 A
